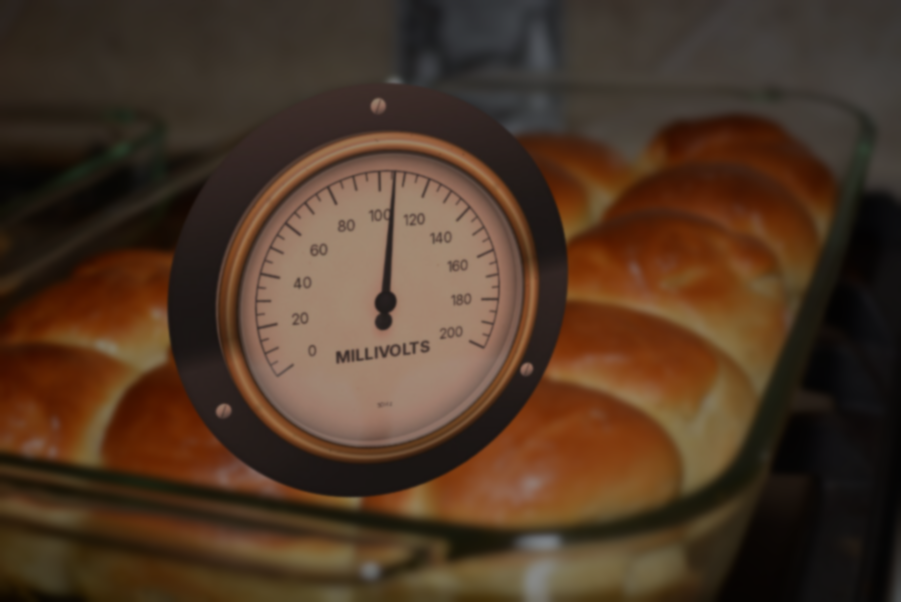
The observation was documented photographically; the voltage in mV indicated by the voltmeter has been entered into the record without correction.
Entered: 105 mV
